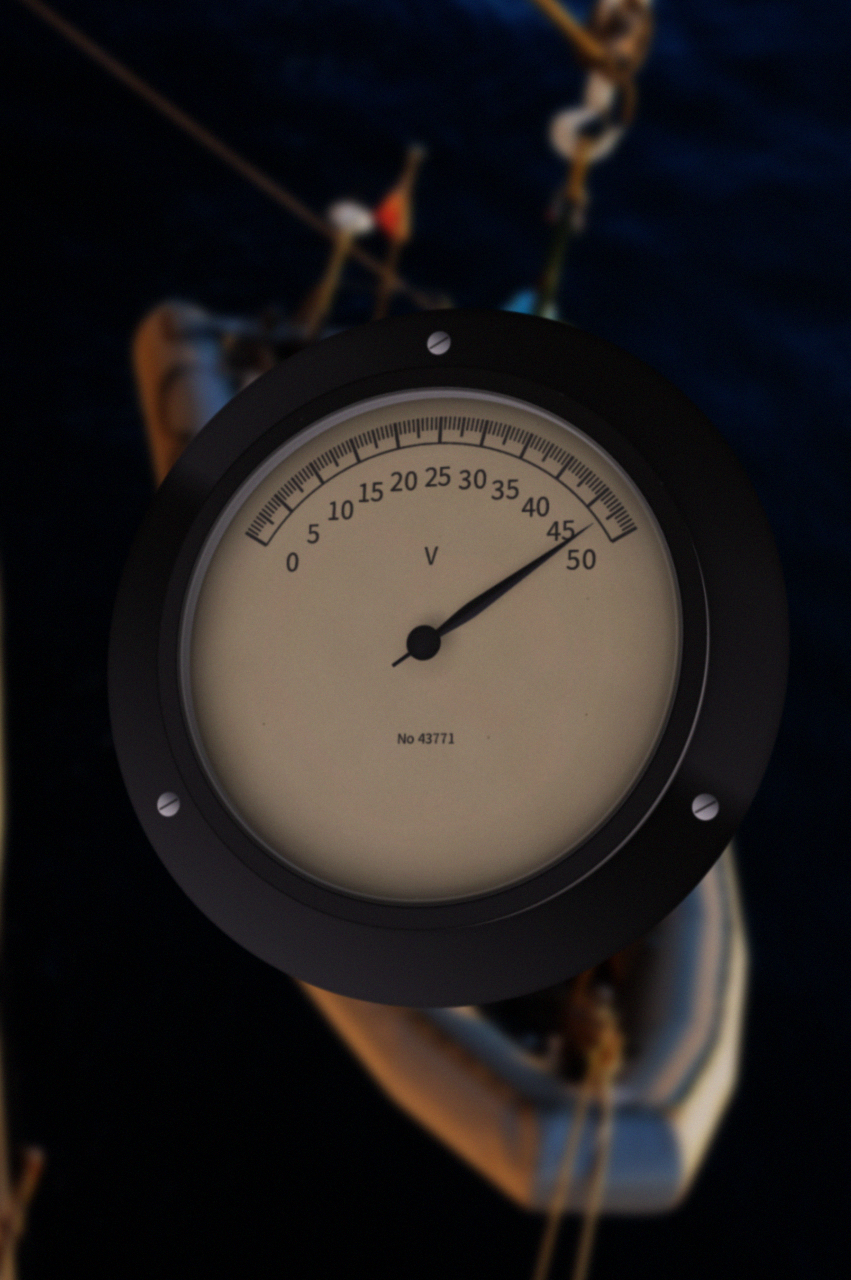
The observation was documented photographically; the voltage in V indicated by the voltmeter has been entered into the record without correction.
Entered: 47.5 V
